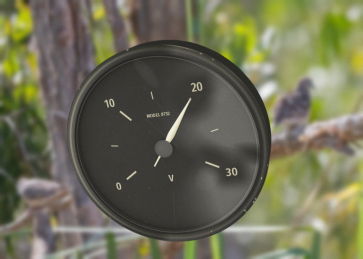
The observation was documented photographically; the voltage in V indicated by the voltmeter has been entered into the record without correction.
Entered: 20 V
